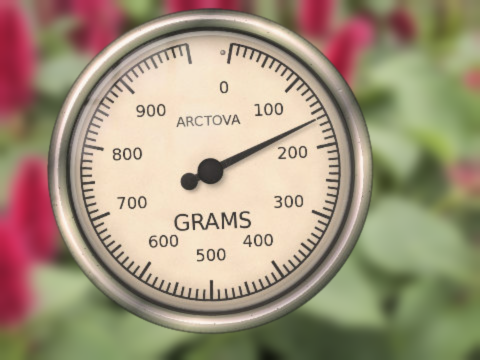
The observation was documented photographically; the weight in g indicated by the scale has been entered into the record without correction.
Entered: 160 g
